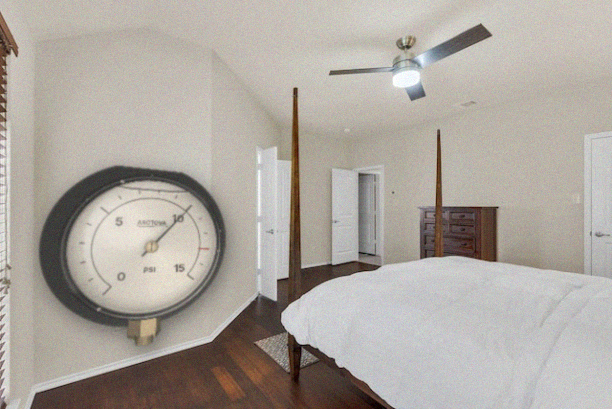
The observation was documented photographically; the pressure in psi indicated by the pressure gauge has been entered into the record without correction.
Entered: 10 psi
